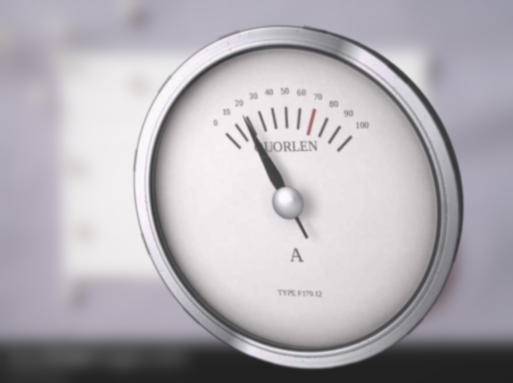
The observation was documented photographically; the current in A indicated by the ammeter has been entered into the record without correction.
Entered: 20 A
